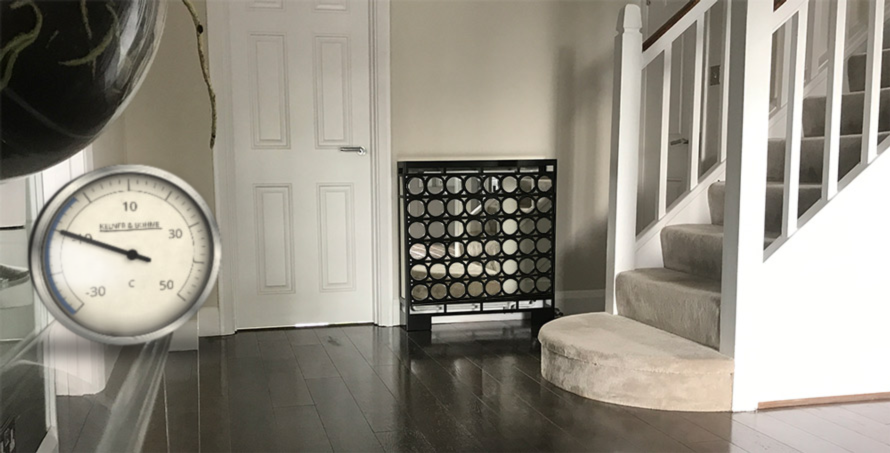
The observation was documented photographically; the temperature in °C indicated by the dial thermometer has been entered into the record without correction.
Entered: -10 °C
